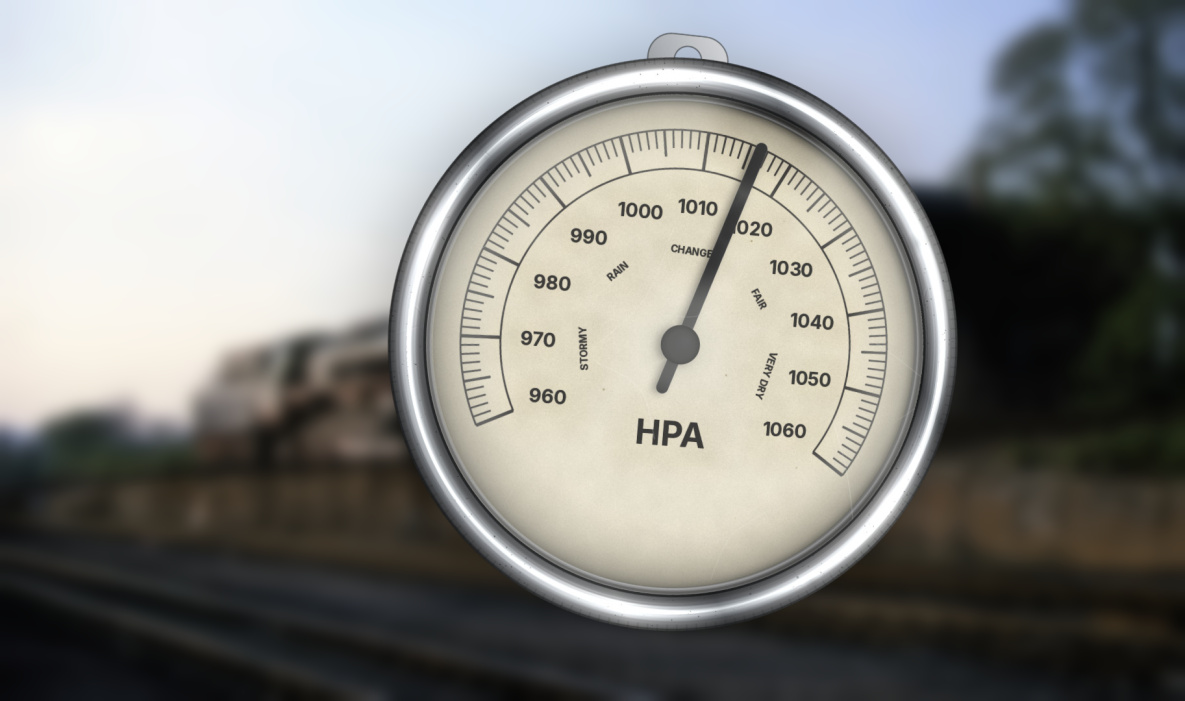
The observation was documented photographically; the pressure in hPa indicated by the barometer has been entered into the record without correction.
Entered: 1016 hPa
